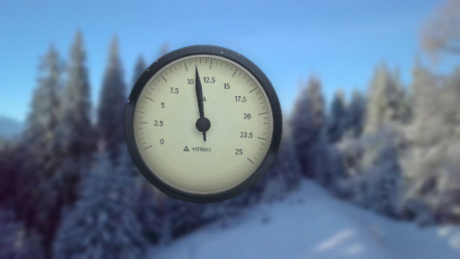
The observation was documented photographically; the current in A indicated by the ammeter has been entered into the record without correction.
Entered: 11 A
